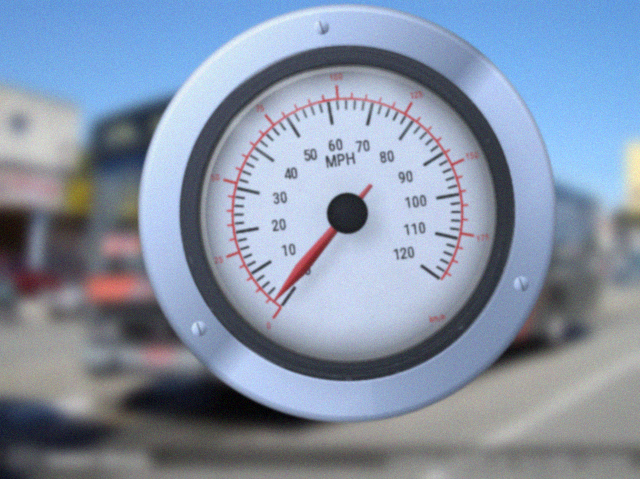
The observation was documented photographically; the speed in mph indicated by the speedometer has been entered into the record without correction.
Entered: 2 mph
